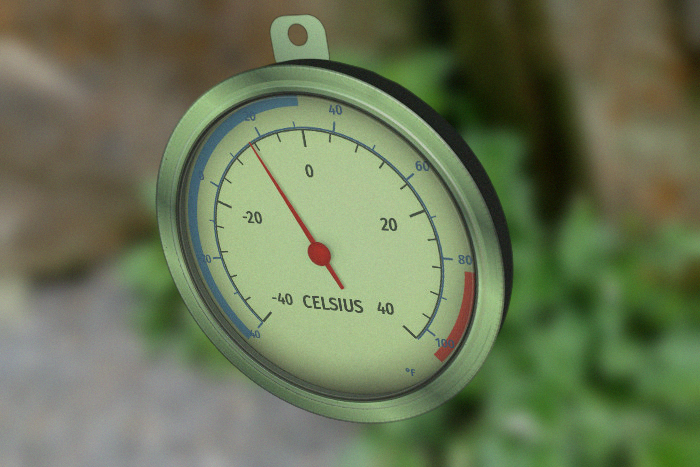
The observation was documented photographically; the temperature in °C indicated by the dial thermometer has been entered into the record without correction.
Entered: -8 °C
